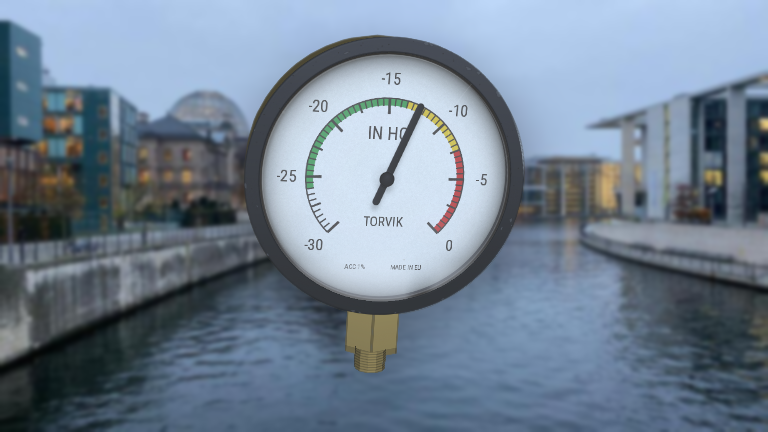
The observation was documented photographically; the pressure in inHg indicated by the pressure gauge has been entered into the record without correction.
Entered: -12.5 inHg
